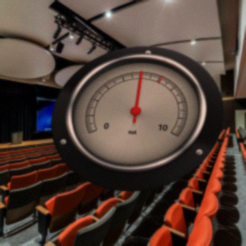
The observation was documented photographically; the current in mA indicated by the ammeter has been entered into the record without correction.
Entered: 5 mA
